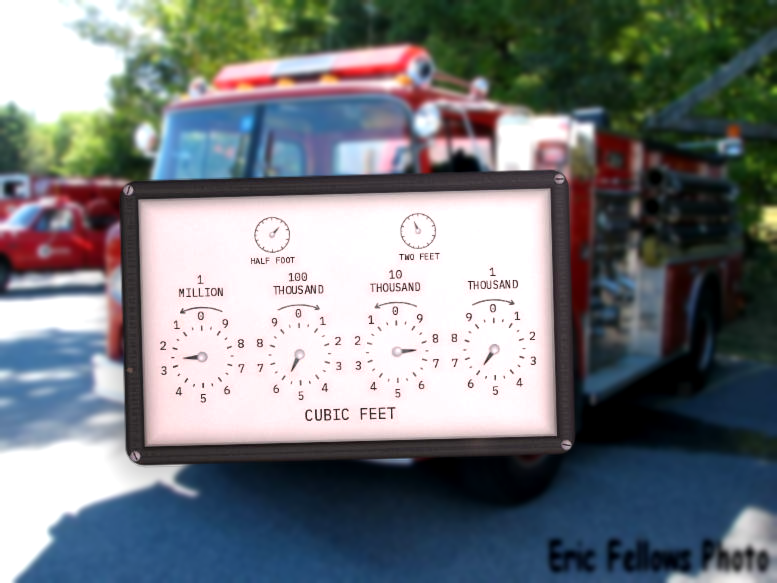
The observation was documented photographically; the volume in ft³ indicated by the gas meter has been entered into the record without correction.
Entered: 257600 ft³
